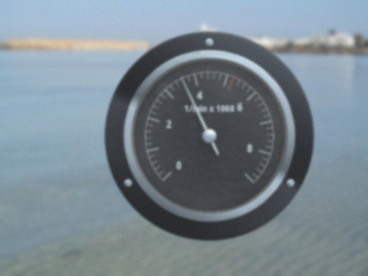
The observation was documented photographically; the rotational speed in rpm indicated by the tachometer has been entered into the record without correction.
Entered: 3600 rpm
